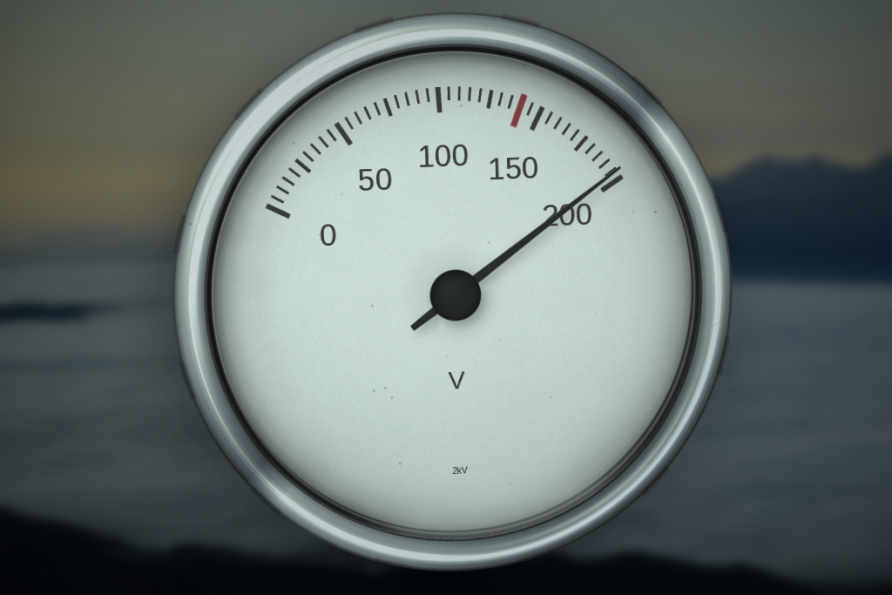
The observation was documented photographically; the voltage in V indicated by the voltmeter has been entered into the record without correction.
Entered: 195 V
